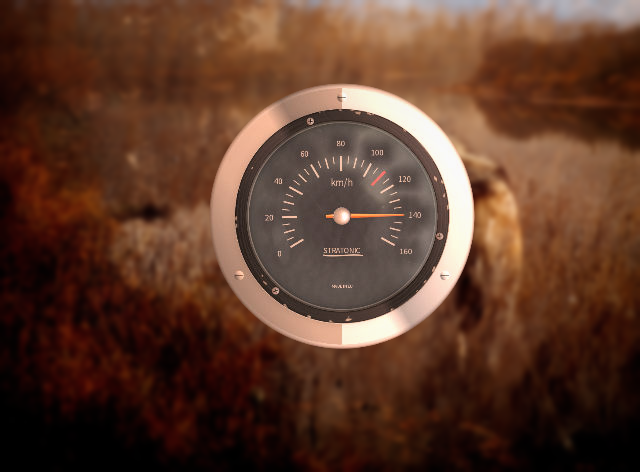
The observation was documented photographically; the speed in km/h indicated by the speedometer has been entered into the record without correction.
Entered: 140 km/h
